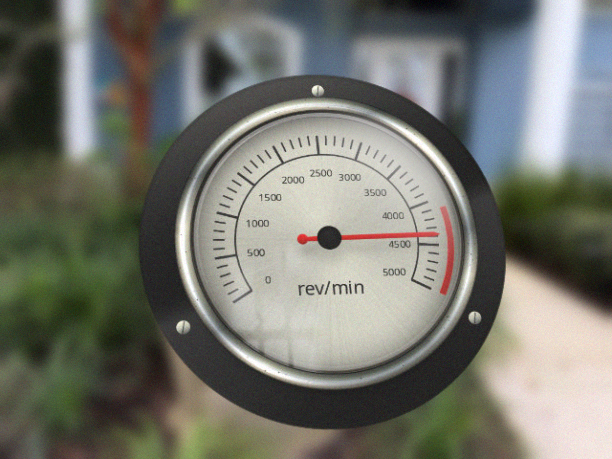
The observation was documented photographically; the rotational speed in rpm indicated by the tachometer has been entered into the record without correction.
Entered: 4400 rpm
